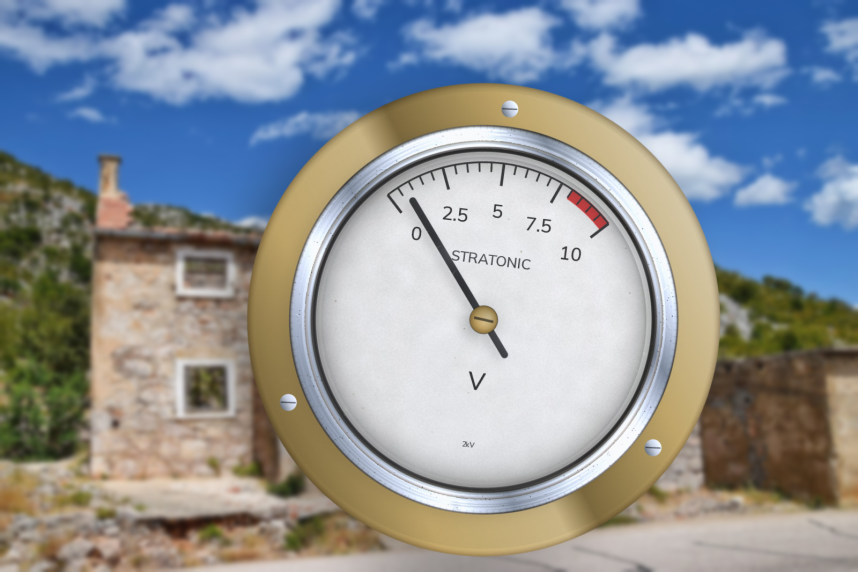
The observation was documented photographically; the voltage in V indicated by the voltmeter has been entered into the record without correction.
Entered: 0.75 V
